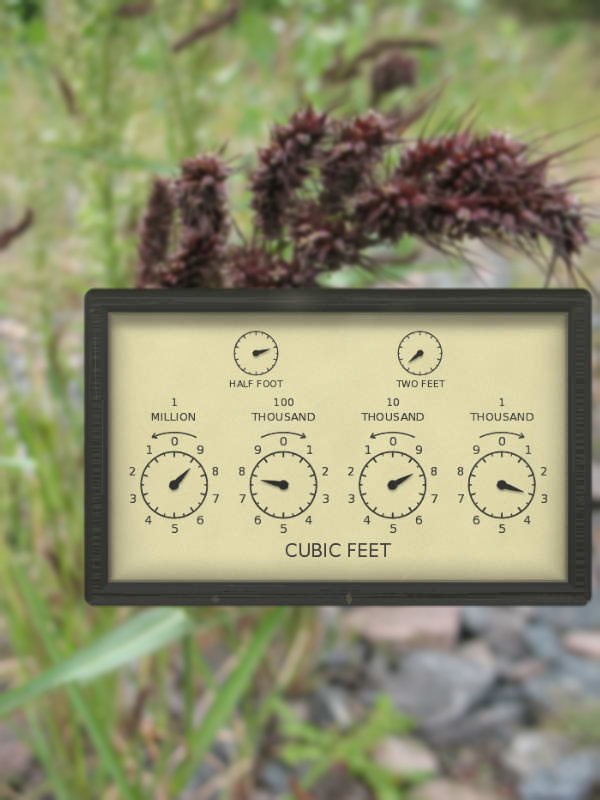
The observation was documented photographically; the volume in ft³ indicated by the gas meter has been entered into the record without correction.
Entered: 878300 ft³
